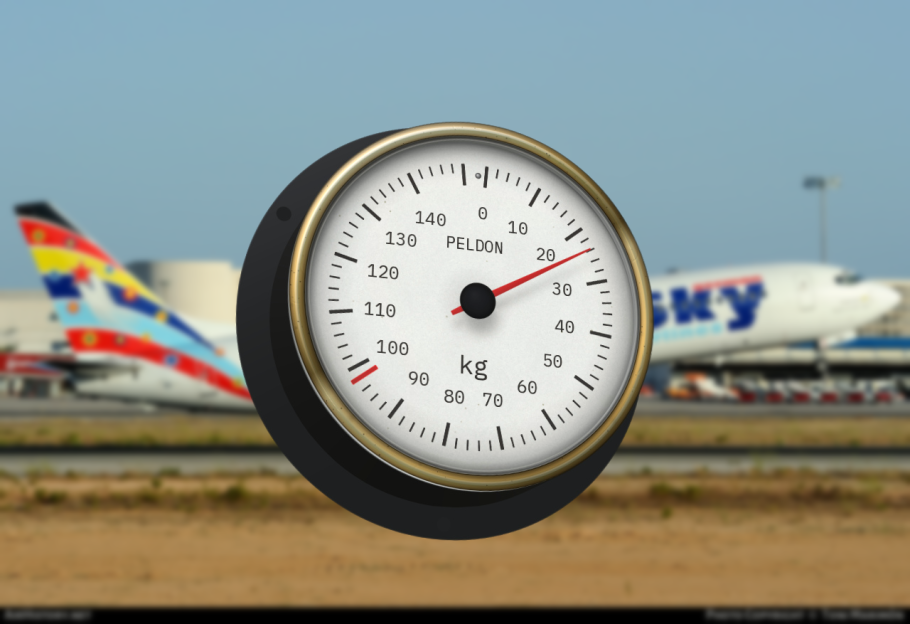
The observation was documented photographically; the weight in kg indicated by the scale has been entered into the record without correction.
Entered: 24 kg
